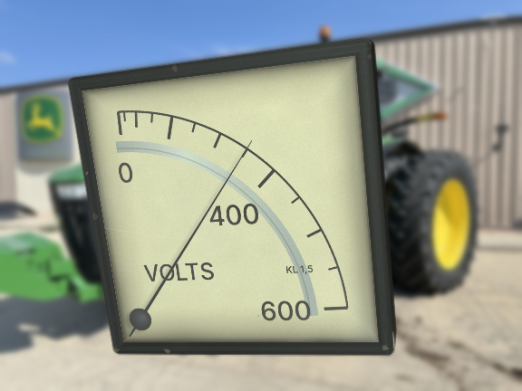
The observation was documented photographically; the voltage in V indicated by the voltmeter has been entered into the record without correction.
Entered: 350 V
